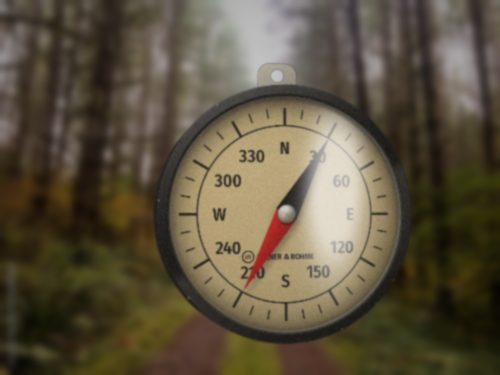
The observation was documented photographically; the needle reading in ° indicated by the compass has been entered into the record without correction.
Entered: 210 °
